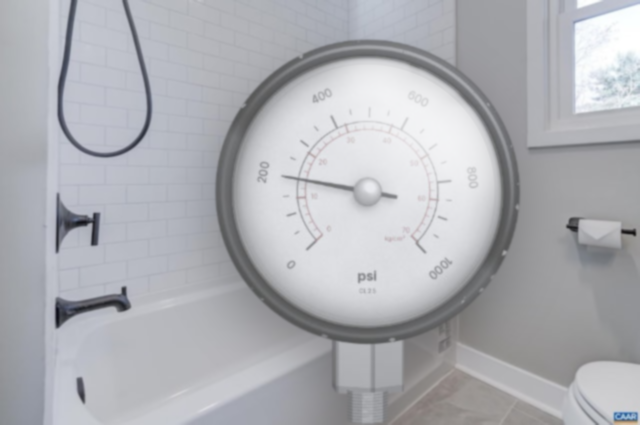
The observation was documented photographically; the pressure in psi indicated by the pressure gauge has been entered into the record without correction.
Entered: 200 psi
